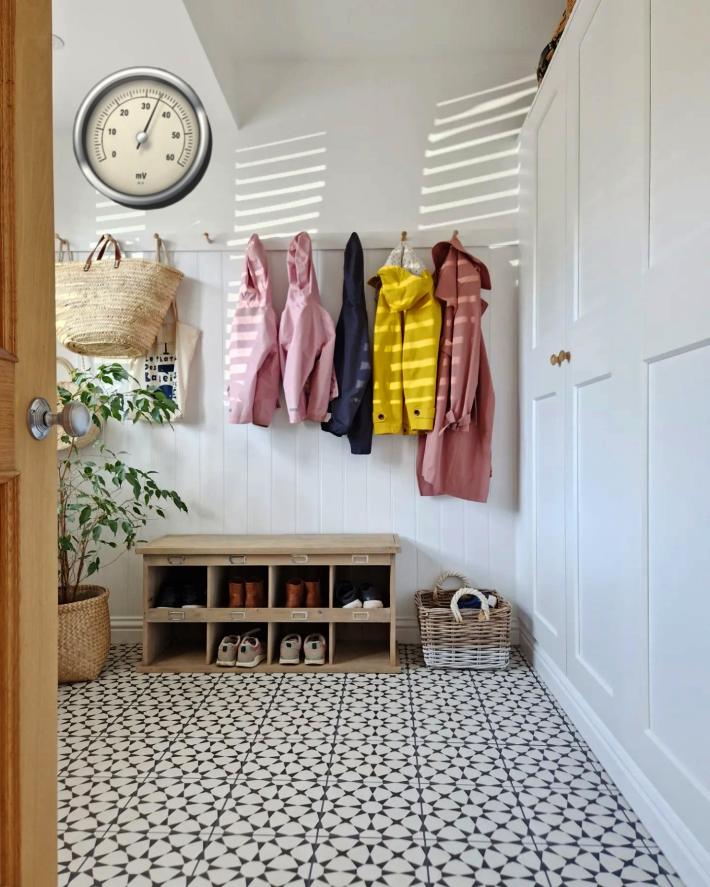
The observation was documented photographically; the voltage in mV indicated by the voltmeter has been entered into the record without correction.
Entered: 35 mV
